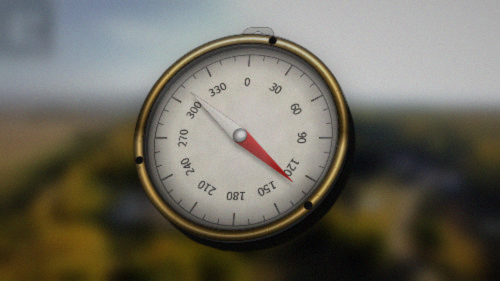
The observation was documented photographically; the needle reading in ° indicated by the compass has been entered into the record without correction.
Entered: 130 °
